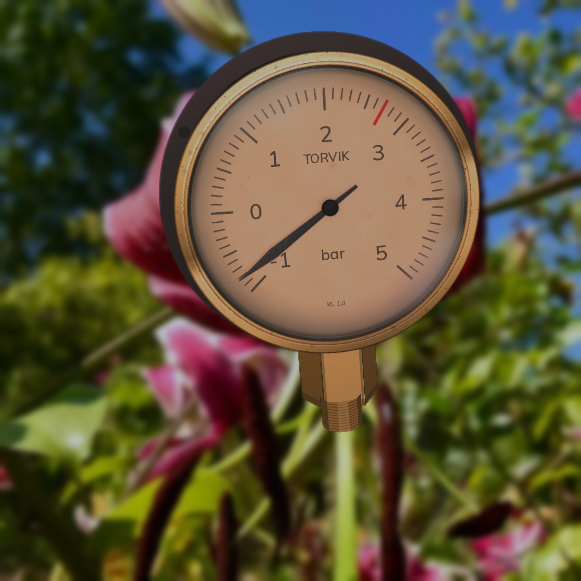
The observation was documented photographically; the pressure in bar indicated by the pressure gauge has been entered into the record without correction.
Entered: -0.8 bar
